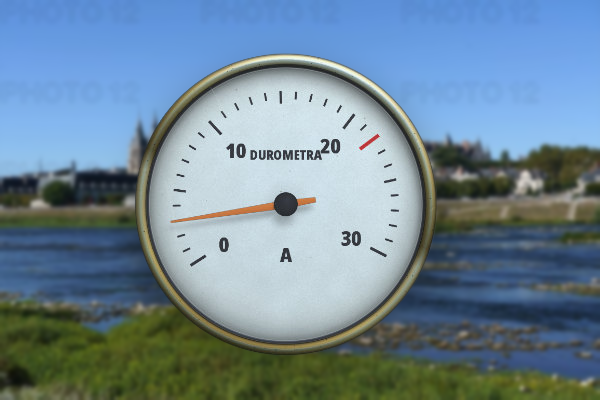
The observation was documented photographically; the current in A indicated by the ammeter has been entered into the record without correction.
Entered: 3 A
